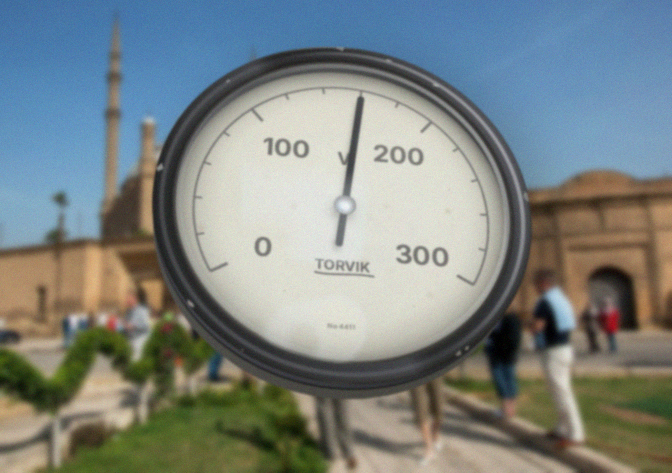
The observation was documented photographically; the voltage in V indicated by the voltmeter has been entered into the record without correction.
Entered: 160 V
